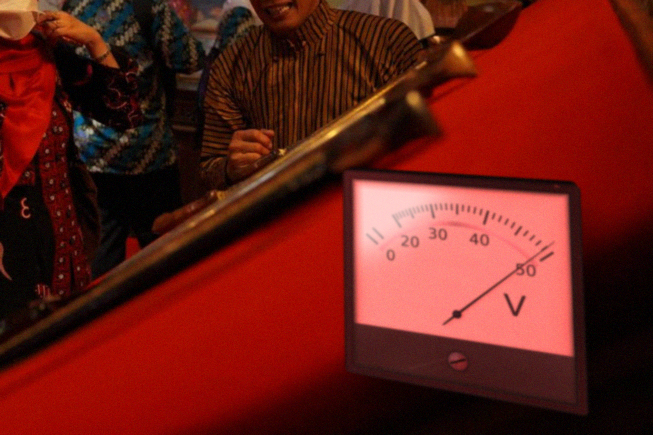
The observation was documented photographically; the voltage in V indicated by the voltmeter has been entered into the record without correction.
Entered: 49 V
